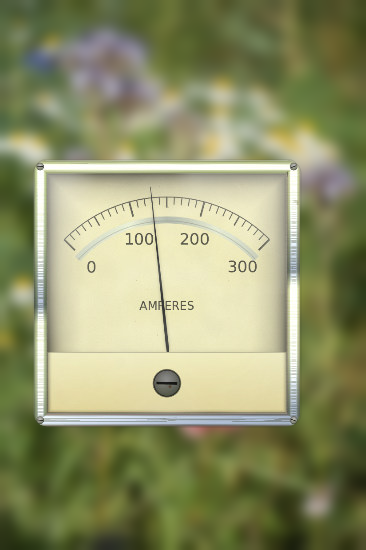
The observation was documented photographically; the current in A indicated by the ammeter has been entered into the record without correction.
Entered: 130 A
